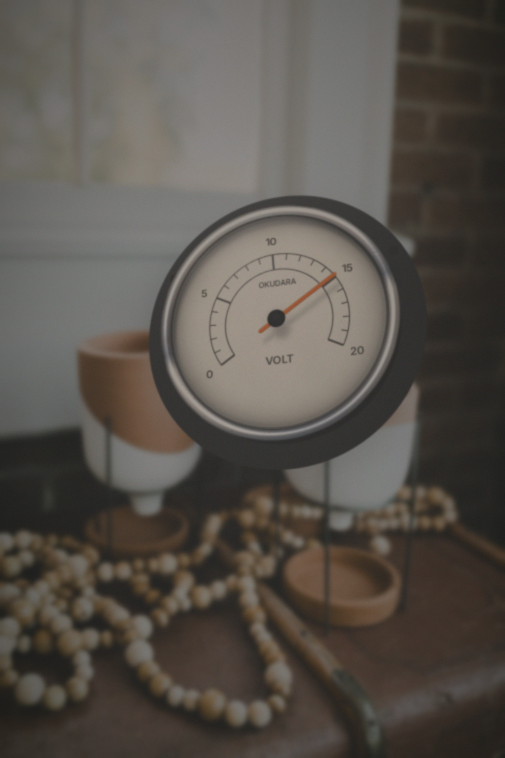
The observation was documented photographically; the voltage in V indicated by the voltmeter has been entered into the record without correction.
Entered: 15 V
